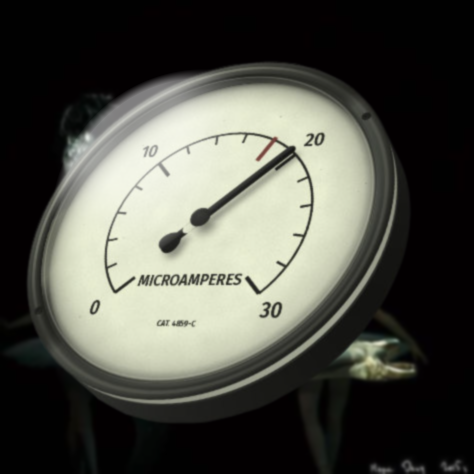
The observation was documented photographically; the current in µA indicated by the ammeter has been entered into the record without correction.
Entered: 20 µA
